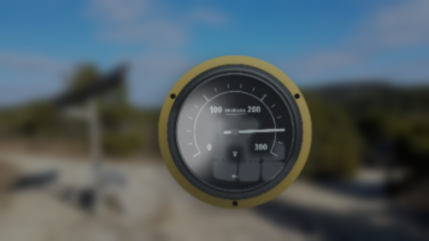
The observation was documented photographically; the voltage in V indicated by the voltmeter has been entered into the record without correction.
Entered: 260 V
